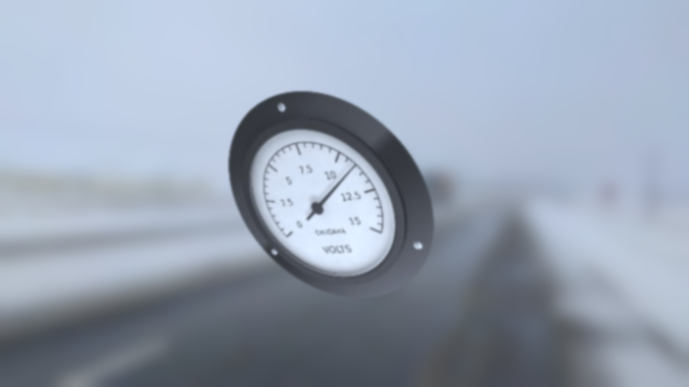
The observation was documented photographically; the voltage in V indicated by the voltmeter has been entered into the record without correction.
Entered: 11 V
